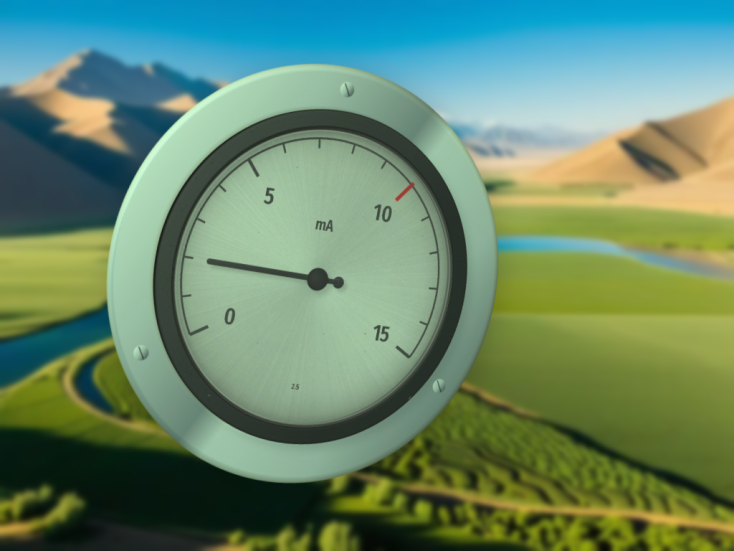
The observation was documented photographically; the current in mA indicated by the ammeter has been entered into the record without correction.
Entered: 2 mA
